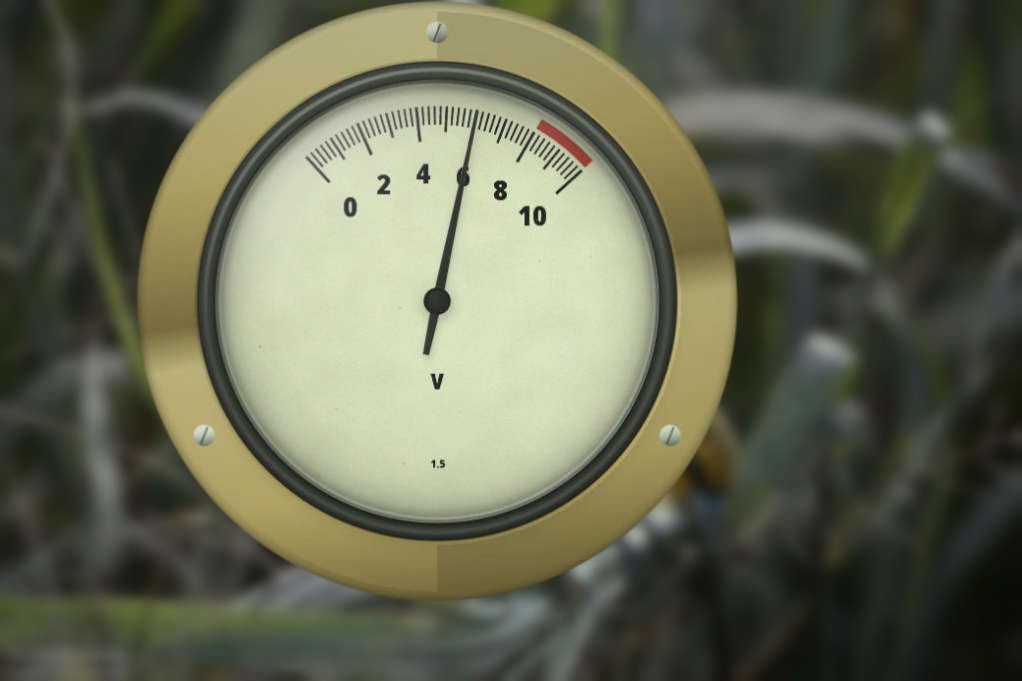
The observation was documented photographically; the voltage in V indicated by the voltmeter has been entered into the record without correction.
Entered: 6 V
